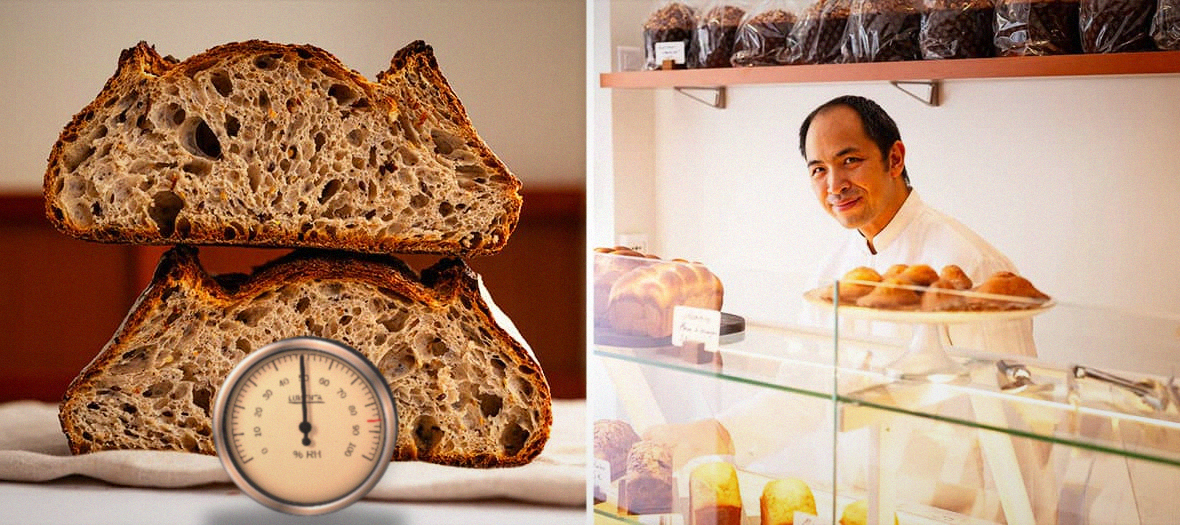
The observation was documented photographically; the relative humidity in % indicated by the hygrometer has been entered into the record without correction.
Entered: 50 %
